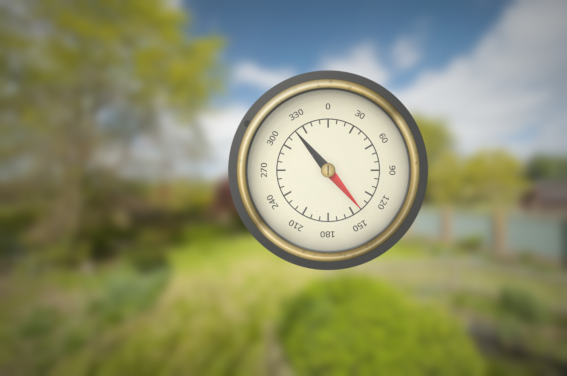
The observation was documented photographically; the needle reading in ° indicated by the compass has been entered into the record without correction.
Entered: 140 °
